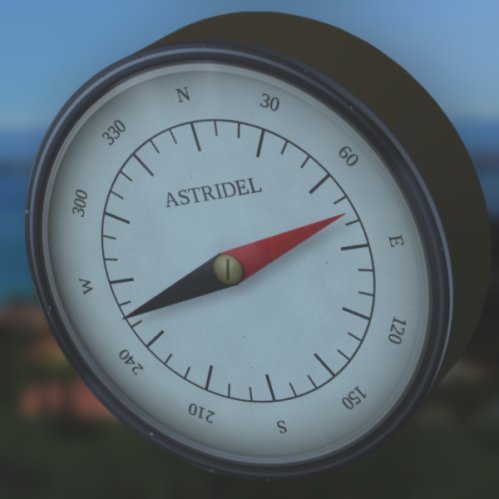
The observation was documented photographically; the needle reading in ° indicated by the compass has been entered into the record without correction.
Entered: 75 °
